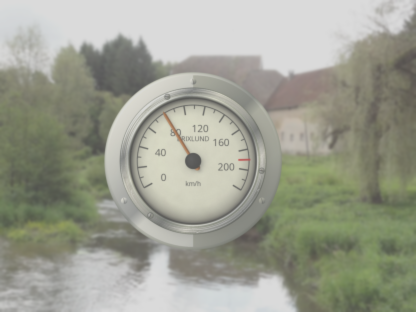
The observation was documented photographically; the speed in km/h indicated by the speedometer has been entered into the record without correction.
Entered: 80 km/h
